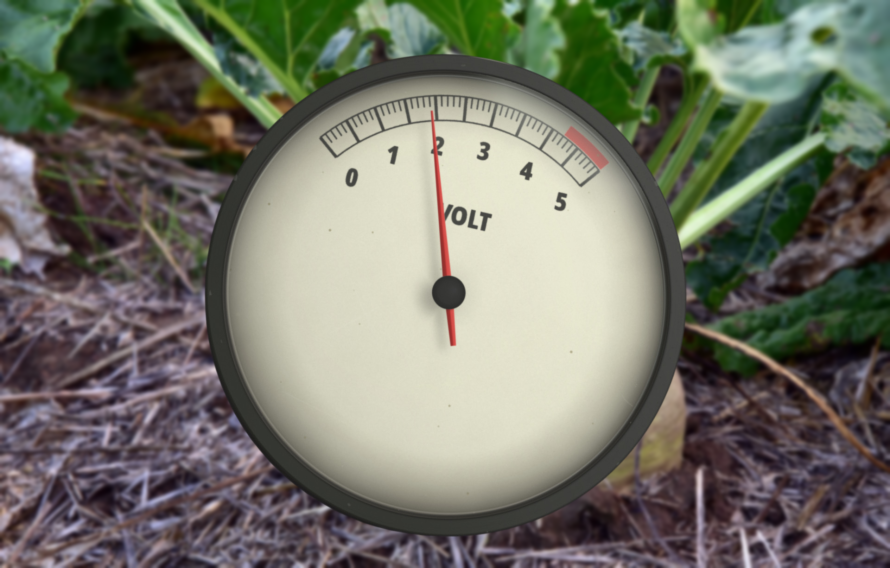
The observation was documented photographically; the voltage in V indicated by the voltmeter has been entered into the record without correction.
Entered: 1.9 V
